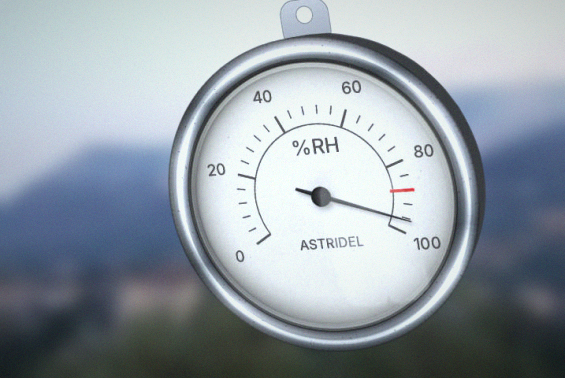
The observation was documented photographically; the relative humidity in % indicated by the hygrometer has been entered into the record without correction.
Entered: 96 %
